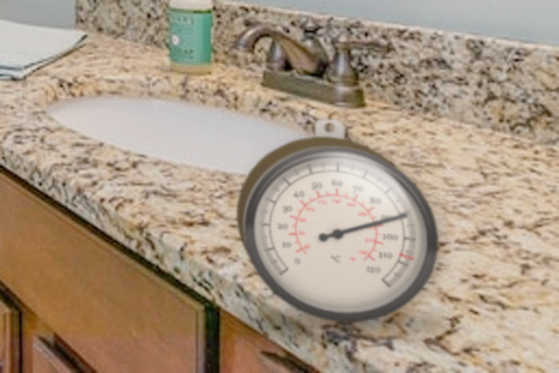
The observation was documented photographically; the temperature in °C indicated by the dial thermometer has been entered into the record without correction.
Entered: 90 °C
